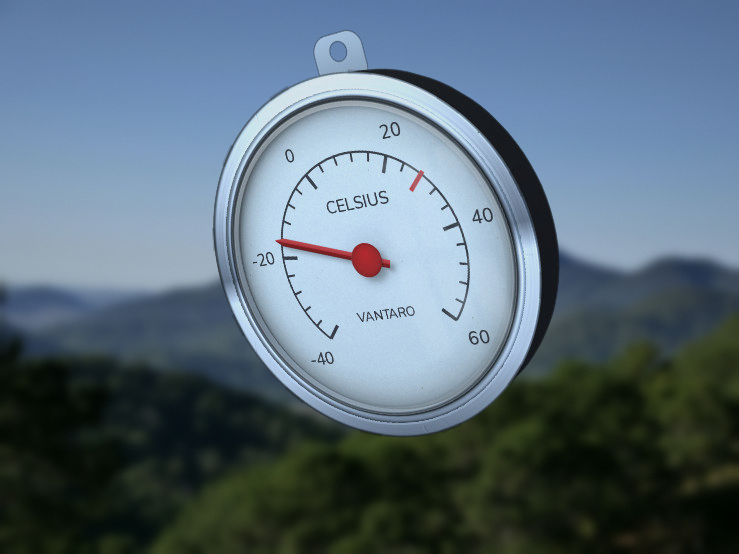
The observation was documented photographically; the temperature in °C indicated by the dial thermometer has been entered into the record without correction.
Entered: -16 °C
